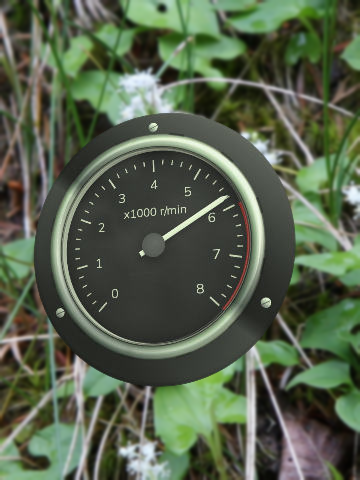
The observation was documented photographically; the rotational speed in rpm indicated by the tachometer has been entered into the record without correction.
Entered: 5800 rpm
